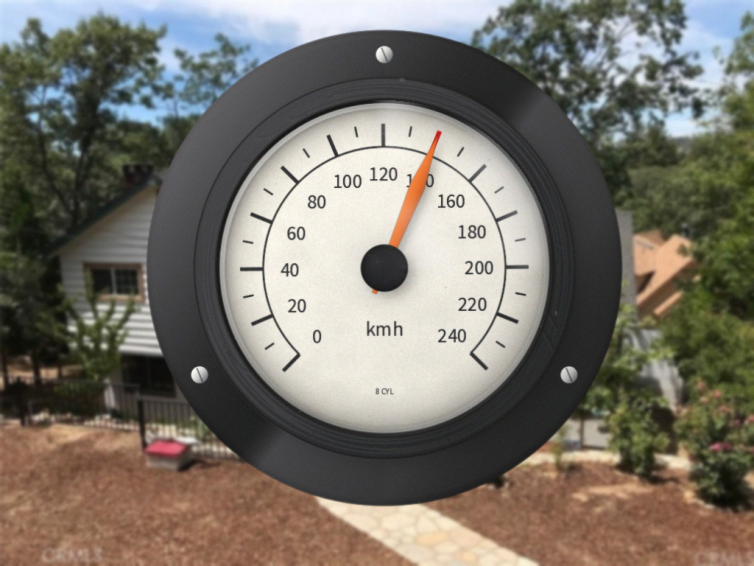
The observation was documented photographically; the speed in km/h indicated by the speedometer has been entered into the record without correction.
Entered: 140 km/h
